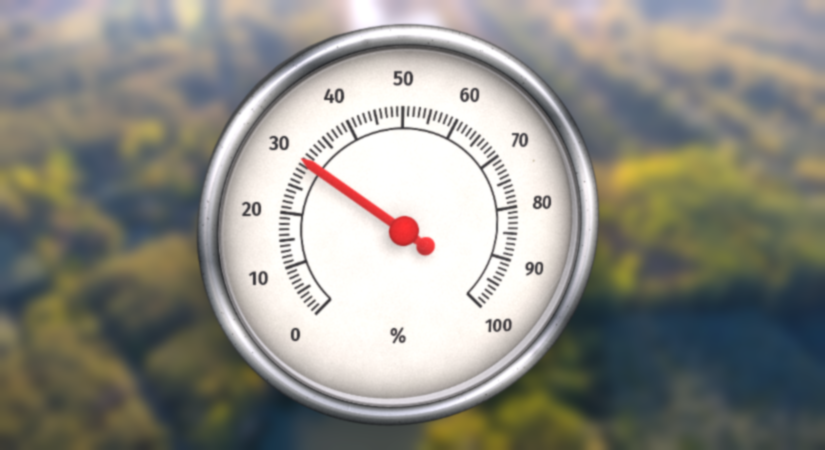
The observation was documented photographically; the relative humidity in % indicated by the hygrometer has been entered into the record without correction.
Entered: 30 %
